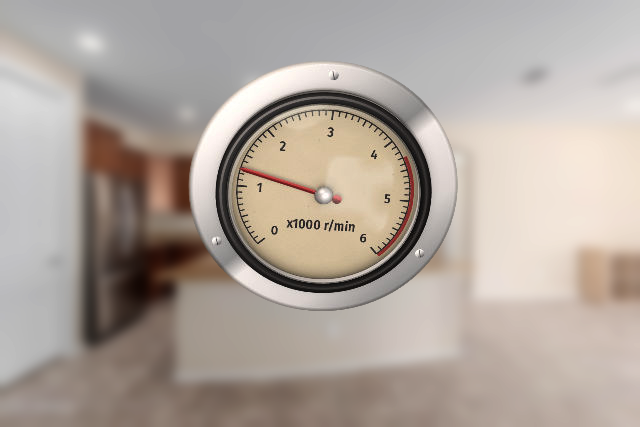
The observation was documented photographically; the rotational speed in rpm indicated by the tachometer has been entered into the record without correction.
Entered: 1300 rpm
